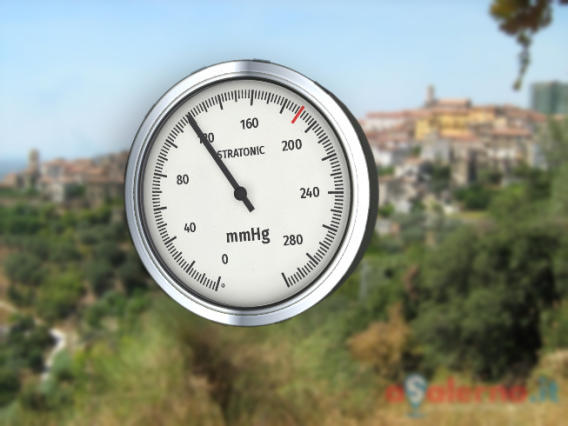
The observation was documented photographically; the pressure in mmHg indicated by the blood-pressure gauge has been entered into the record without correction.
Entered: 120 mmHg
